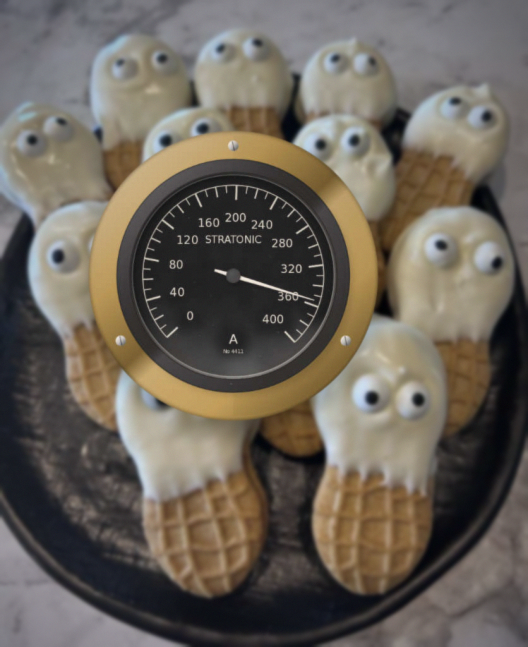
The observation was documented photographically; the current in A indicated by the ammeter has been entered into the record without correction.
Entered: 355 A
